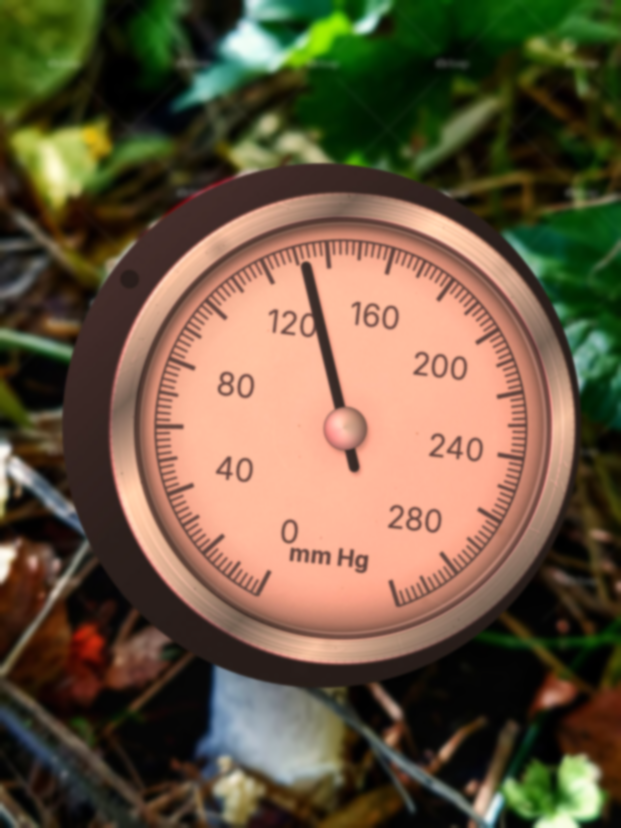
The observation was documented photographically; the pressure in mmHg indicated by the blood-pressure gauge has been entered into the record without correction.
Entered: 132 mmHg
